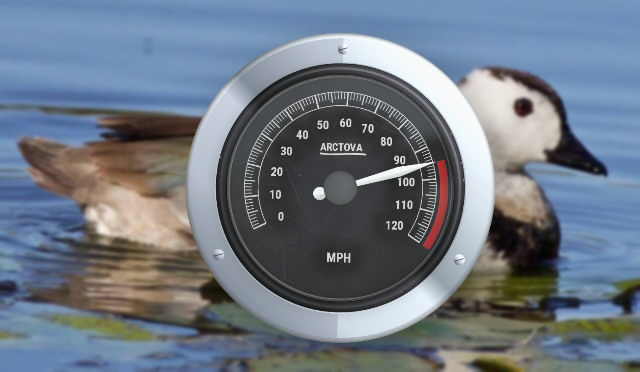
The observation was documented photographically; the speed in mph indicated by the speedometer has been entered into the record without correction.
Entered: 95 mph
